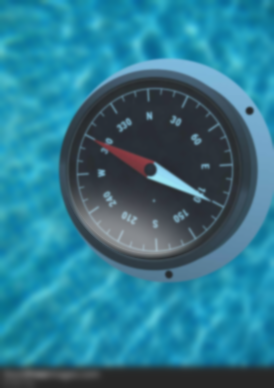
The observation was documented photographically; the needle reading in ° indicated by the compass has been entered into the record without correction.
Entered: 300 °
